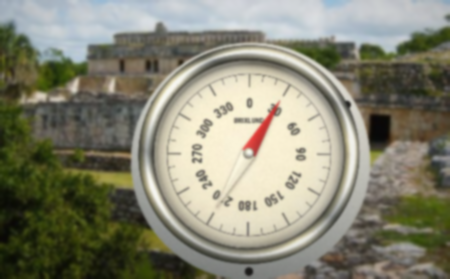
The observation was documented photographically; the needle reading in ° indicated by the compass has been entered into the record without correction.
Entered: 30 °
